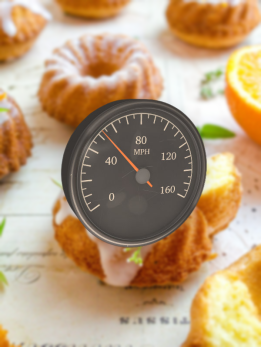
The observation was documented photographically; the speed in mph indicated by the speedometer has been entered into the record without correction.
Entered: 52.5 mph
